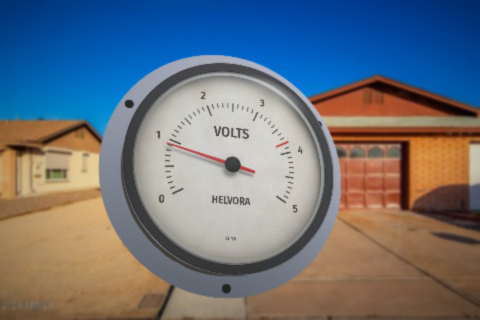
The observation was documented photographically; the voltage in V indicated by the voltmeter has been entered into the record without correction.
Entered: 0.9 V
